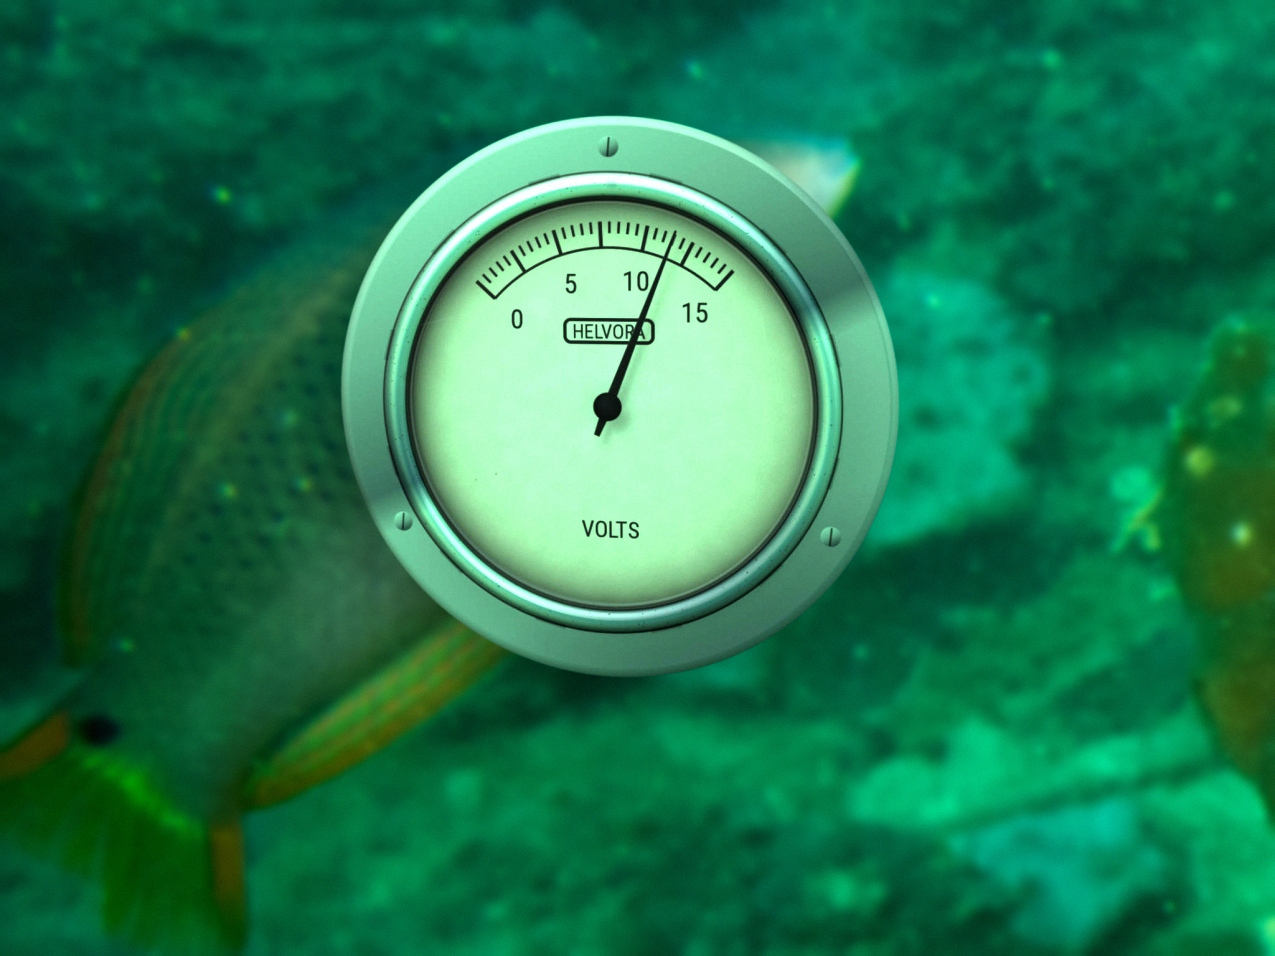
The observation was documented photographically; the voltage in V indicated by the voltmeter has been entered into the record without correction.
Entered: 11.5 V
